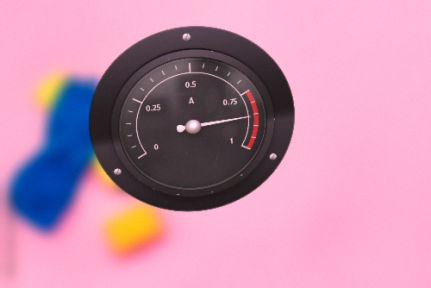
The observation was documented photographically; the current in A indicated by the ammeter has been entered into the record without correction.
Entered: 0.85 A
